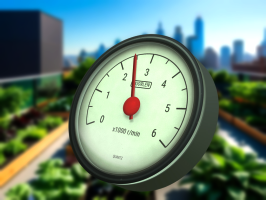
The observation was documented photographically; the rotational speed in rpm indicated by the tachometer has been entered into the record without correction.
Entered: 2500 rpm
